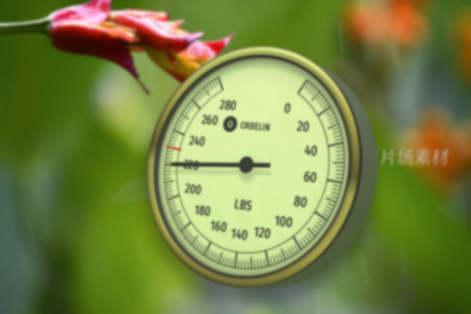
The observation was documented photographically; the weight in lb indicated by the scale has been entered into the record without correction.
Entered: 220 lb
